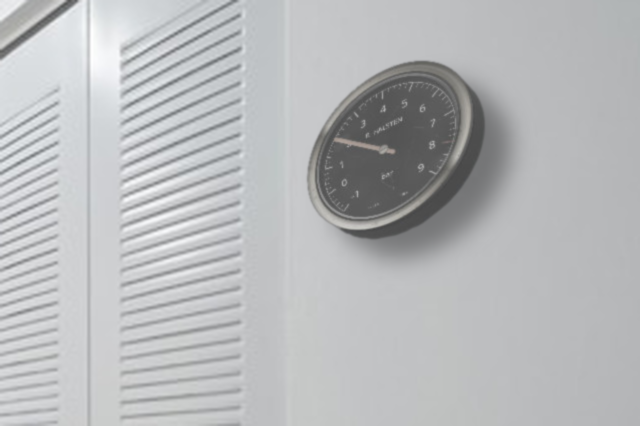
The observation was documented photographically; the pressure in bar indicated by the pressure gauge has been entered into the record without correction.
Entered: 2 bar
